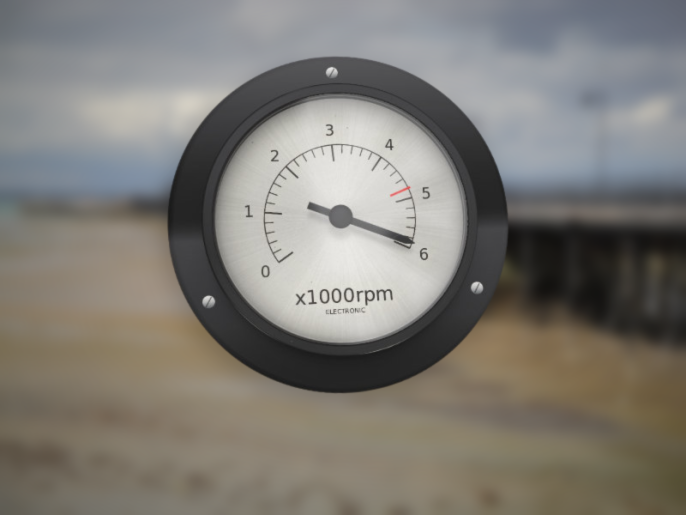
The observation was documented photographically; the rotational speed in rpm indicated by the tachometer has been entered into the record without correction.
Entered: 5900 rpm
